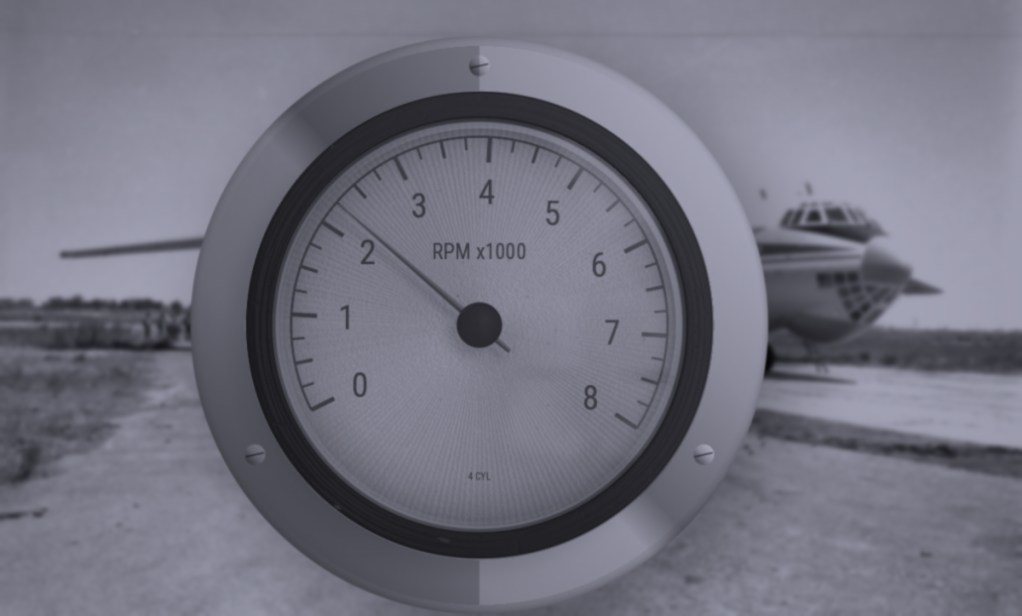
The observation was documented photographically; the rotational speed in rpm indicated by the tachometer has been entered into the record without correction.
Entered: 2250 rpm
